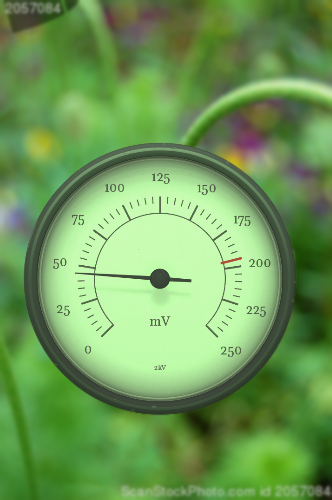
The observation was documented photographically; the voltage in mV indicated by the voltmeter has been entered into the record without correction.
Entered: 45 mV
